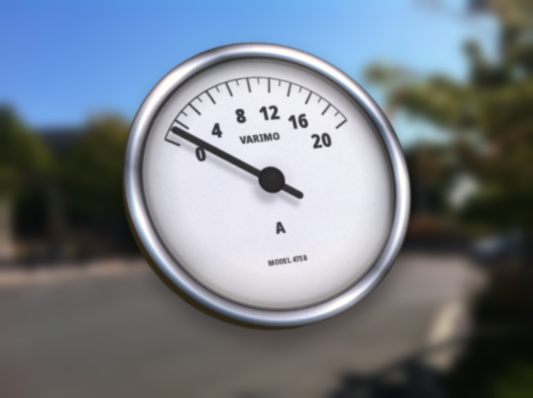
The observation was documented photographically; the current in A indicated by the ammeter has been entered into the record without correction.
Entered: 1 A
